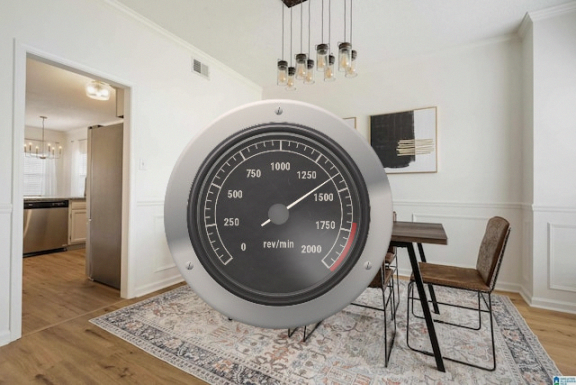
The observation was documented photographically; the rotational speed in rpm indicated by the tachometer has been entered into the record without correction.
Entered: 1400 rpm
